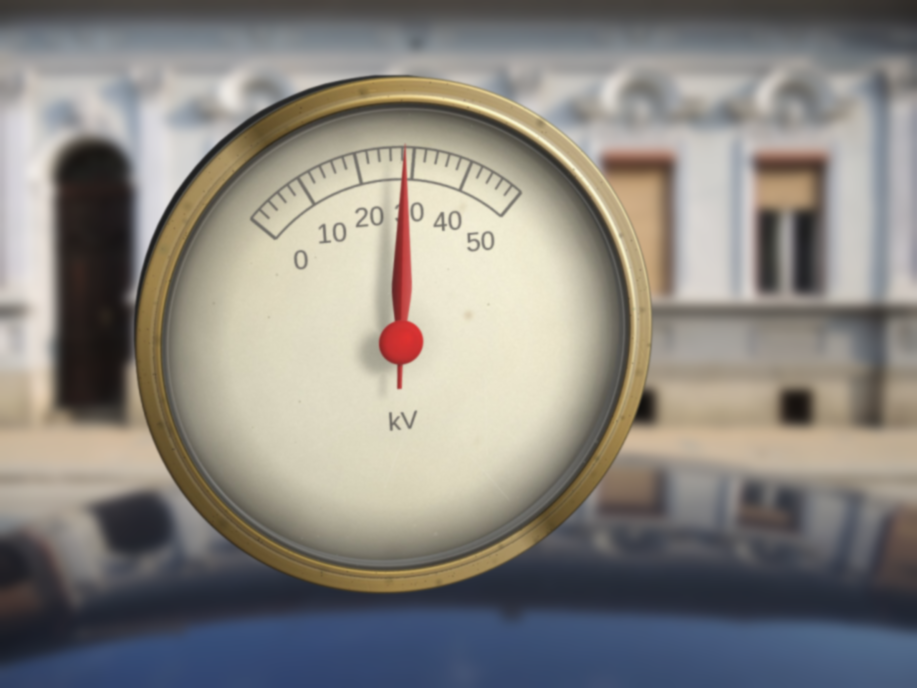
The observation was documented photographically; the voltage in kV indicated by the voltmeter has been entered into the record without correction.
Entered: 28 kV
